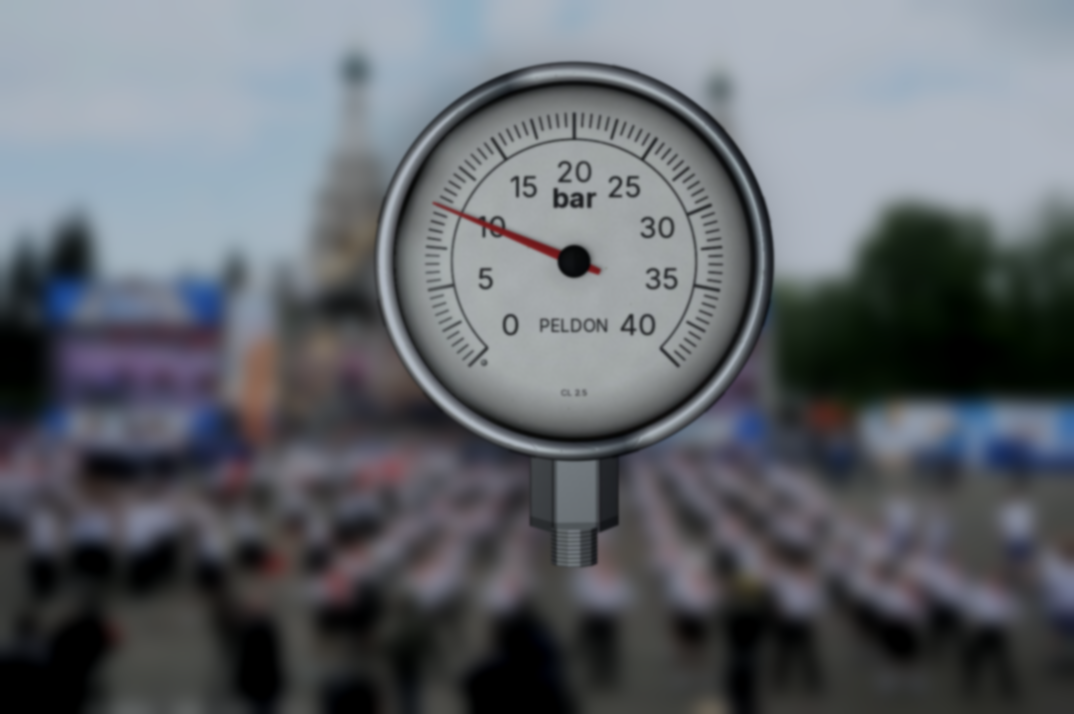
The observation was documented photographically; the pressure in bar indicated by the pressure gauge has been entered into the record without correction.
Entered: 10 bar
